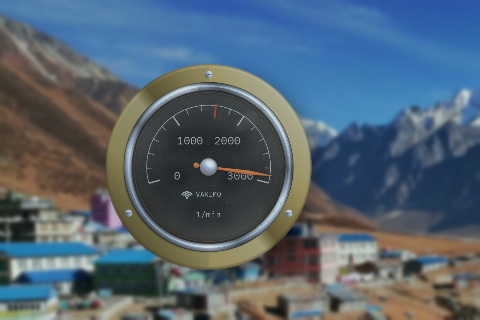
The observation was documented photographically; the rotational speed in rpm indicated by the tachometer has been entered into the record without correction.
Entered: 2900 rpm
